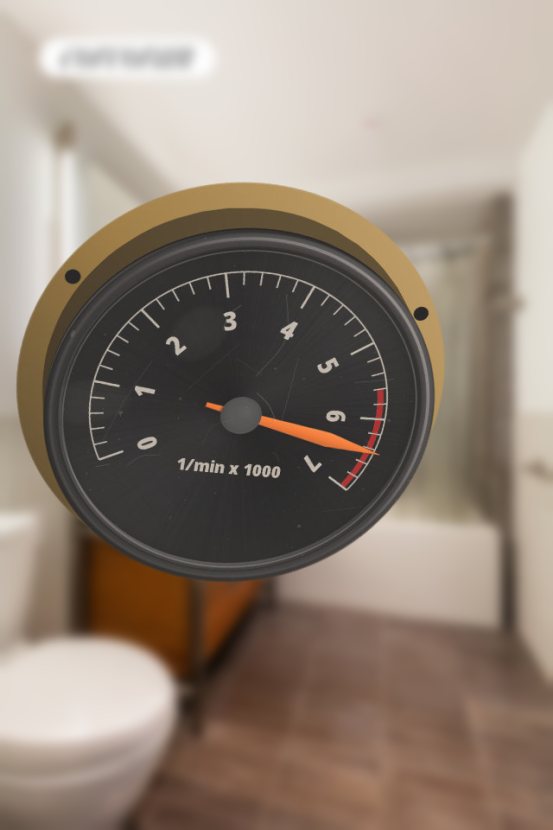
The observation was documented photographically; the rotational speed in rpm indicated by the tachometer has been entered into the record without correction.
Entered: 6400 rpm
